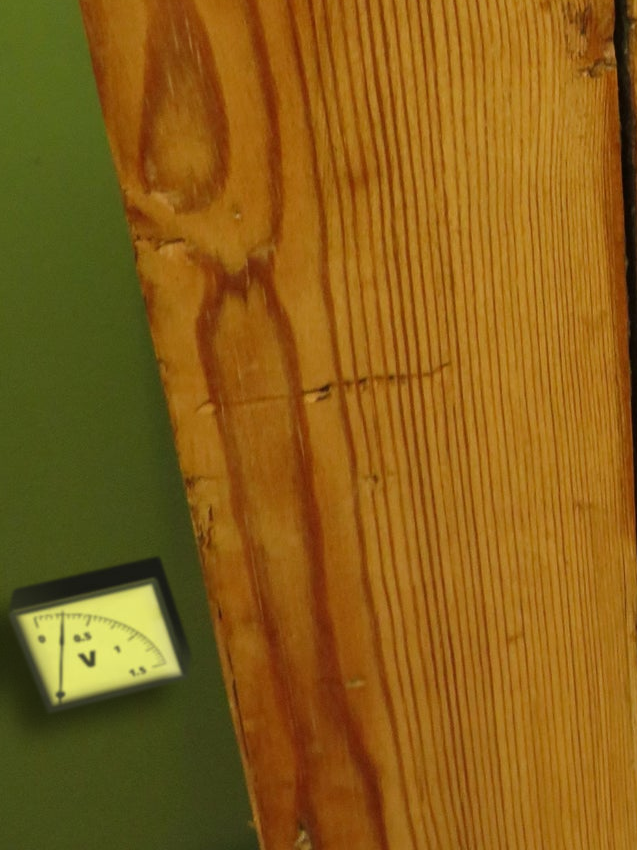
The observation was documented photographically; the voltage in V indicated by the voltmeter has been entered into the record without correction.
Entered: 0.25 V
